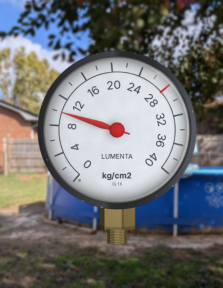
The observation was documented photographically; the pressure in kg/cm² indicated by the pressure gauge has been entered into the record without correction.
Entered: 10 kg/cm²
